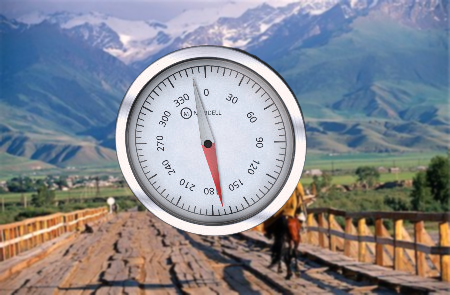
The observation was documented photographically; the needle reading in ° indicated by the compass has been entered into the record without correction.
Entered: 170 °
